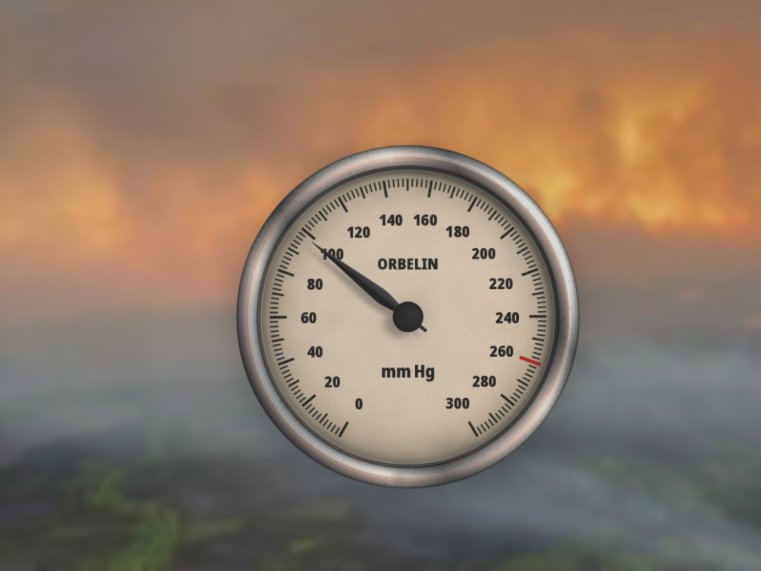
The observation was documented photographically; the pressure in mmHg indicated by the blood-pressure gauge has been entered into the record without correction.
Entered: 98 mmHg
